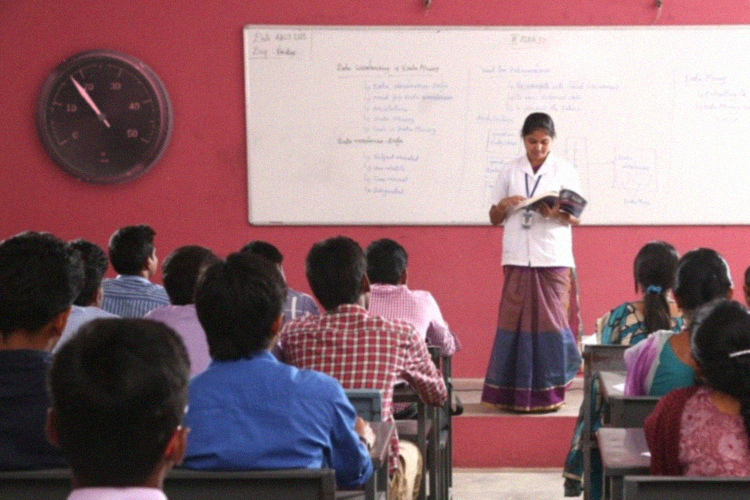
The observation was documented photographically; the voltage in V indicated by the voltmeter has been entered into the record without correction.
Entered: 17.5 V
